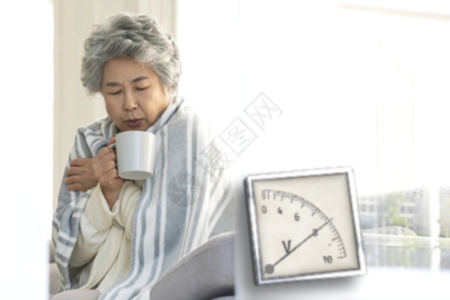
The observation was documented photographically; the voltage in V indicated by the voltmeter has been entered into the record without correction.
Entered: 8 V
